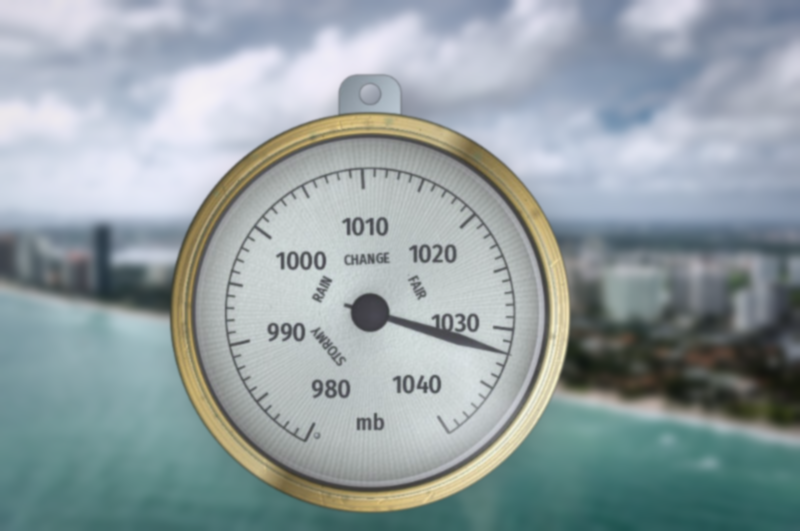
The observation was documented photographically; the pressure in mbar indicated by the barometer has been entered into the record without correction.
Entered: 1032 mbar
